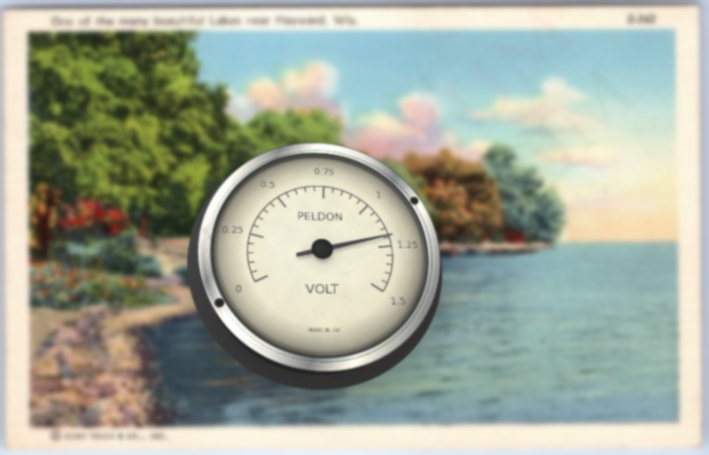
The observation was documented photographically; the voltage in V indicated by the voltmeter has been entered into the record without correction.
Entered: 1.2 V
